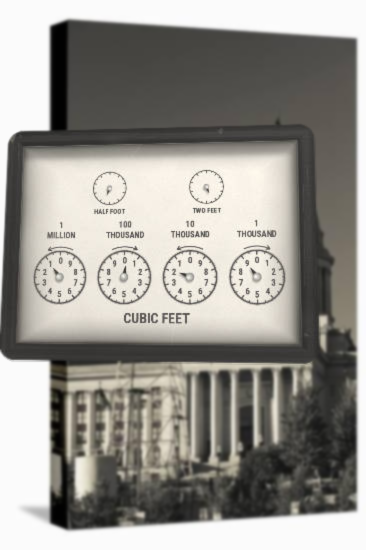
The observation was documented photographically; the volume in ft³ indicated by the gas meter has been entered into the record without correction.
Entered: 101900 ft³
